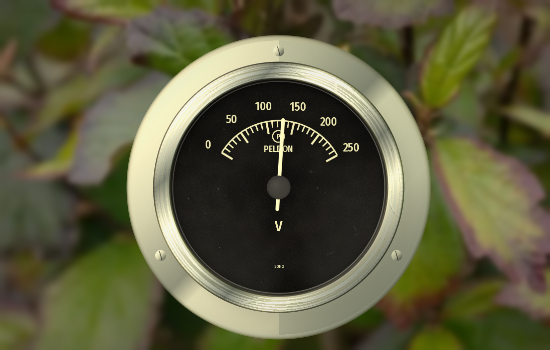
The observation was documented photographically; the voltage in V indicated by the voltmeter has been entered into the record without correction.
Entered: 130 V
